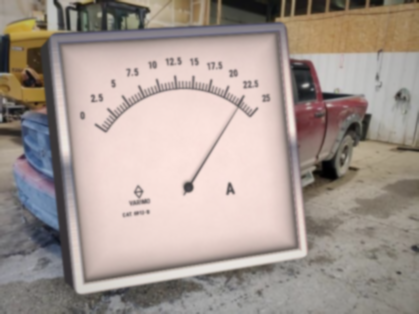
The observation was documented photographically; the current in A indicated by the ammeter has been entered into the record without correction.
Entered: 22.5 A
